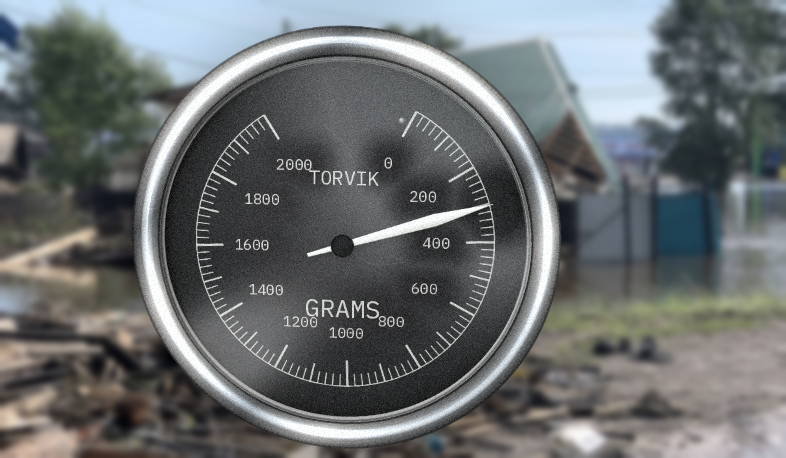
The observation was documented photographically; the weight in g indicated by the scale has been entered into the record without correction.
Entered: 300 g
